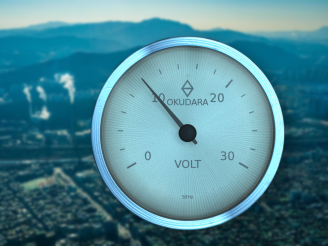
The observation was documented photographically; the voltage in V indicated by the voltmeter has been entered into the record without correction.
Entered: 10 V
